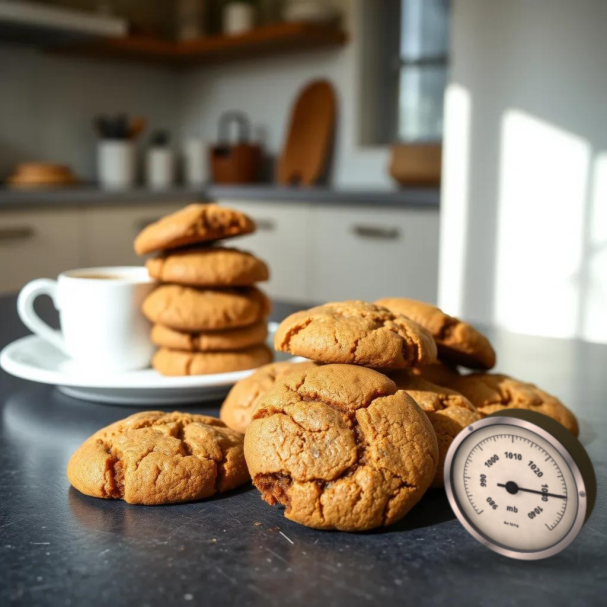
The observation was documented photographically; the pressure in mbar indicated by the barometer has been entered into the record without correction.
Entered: 1030 mbar
